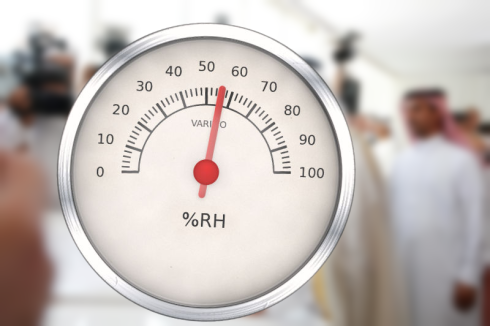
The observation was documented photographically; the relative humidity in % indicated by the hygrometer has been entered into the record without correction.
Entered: 56 %
